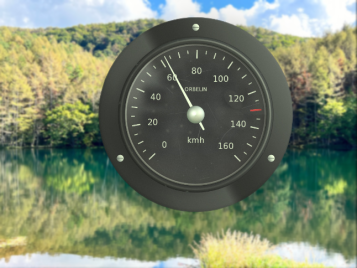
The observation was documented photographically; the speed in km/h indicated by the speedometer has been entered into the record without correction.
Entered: 62.5 km/h
